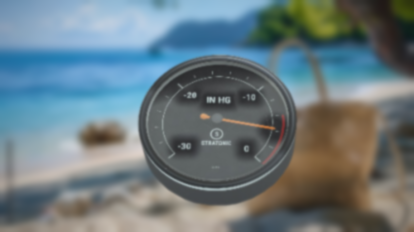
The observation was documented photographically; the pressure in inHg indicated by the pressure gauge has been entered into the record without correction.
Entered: -4 inHg
